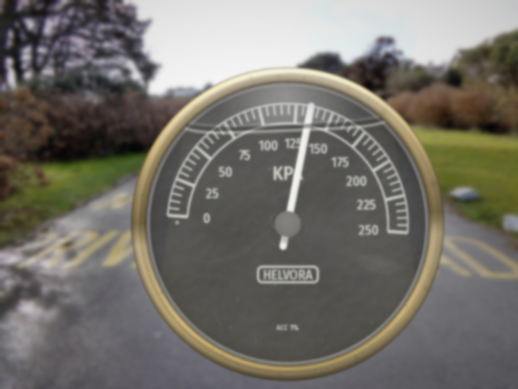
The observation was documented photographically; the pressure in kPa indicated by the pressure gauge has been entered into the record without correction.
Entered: 135 kPa
